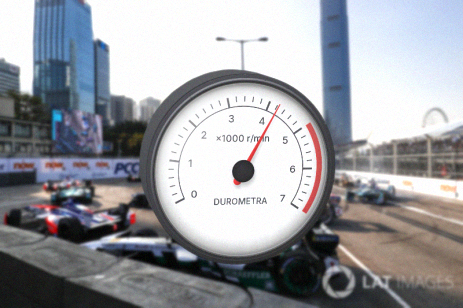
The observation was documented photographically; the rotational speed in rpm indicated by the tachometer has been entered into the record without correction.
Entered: 4200 rpm
